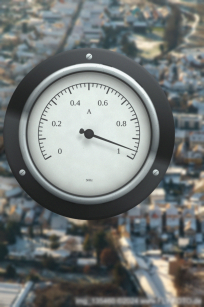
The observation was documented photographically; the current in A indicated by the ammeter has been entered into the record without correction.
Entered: 0.96 A
